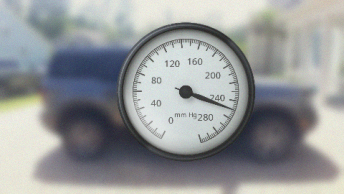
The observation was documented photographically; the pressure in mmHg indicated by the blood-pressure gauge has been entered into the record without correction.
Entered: 250 mmHg
